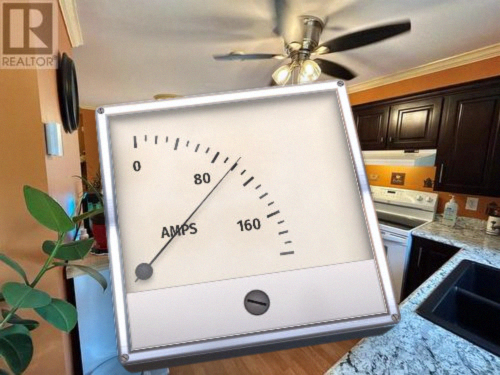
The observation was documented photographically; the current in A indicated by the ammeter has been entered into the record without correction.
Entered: 100 A
